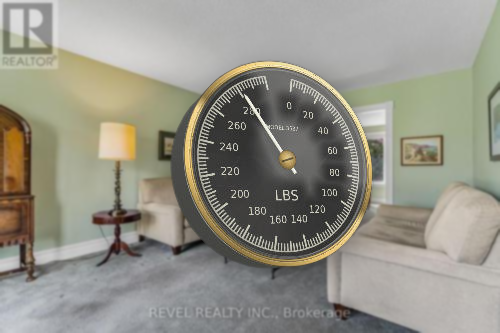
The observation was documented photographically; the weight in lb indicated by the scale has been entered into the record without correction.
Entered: 280 lb
